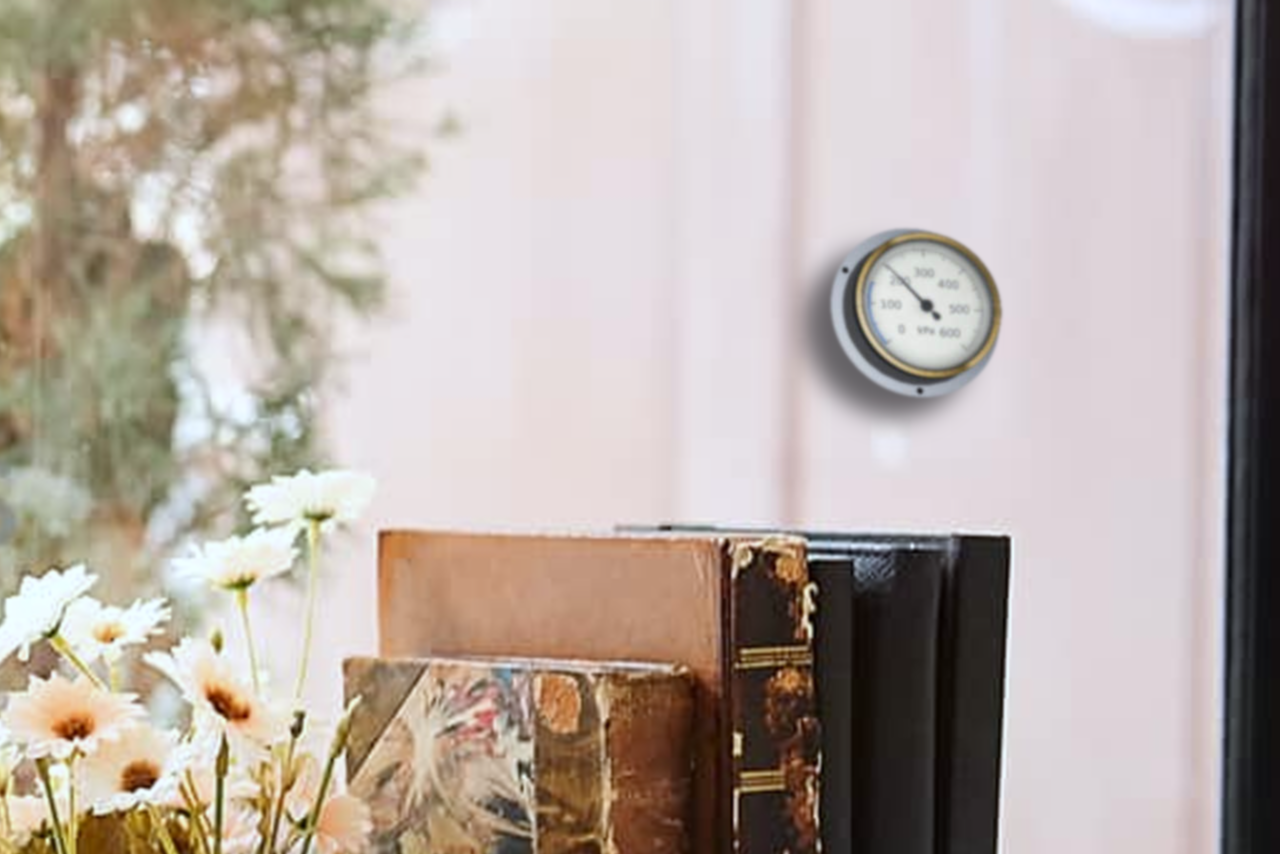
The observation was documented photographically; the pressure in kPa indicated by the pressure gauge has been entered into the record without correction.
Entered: 200 kPa
